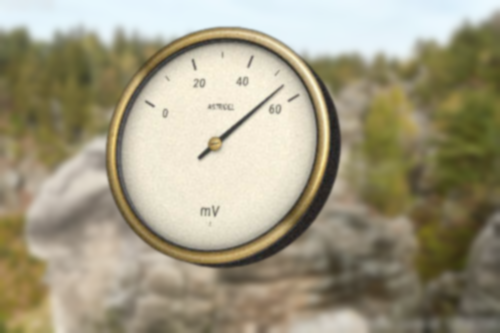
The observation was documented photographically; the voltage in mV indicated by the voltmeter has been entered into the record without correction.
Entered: 55 mV
